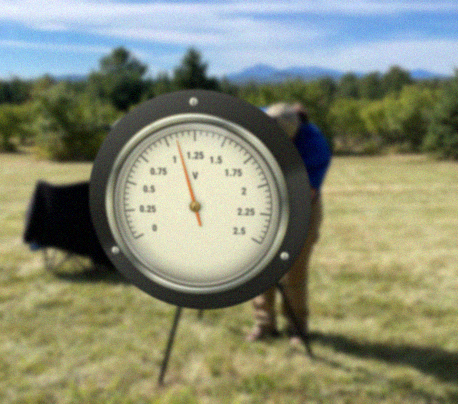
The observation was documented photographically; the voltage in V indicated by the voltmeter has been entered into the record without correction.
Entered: 1.1 V
